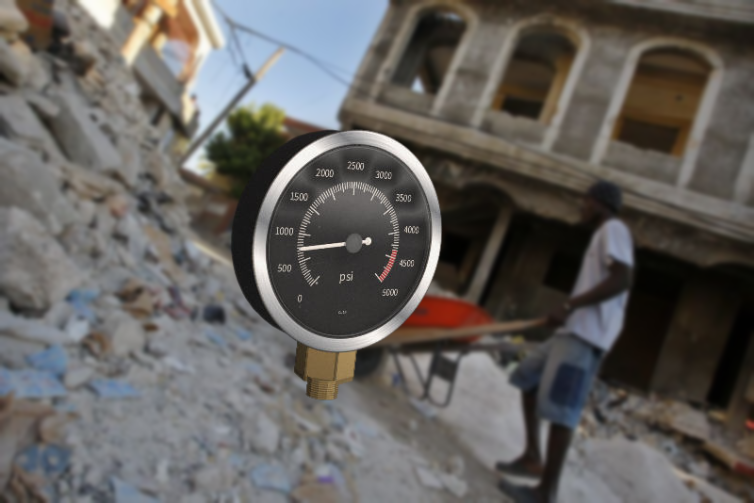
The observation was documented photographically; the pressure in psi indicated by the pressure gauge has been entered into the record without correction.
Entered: 750 psi
